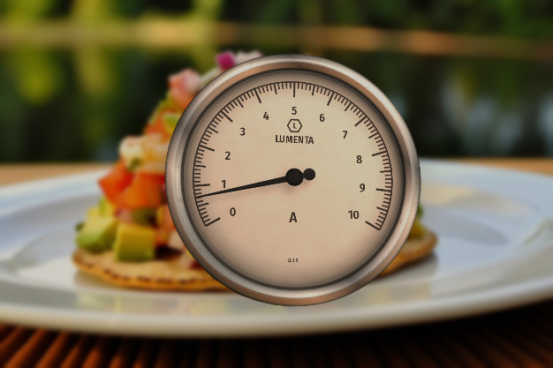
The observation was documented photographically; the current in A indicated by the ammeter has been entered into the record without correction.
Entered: 0.7 A
